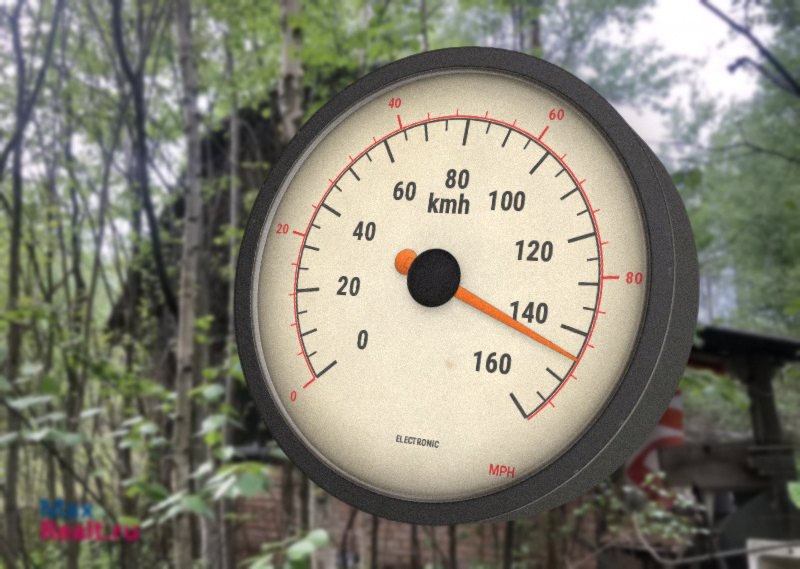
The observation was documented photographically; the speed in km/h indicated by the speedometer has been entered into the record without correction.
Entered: 145 km/h
